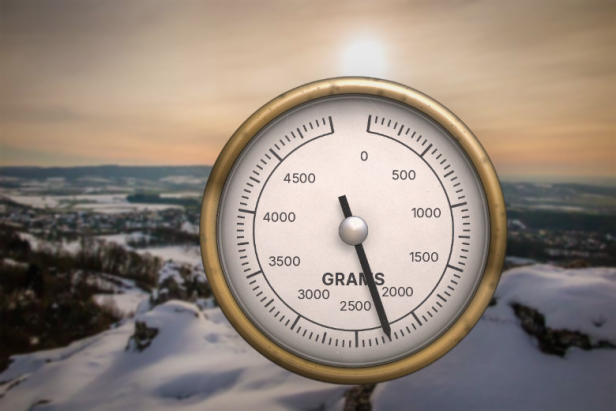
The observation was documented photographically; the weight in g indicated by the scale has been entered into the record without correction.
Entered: 2250 g
